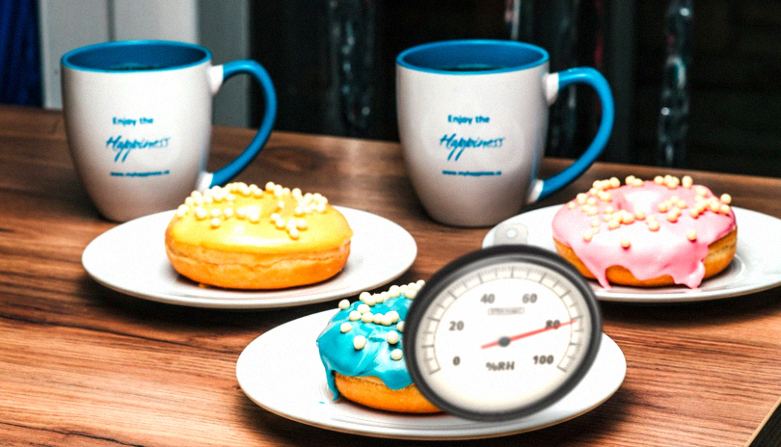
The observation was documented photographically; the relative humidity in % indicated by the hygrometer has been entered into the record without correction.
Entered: 80 %
